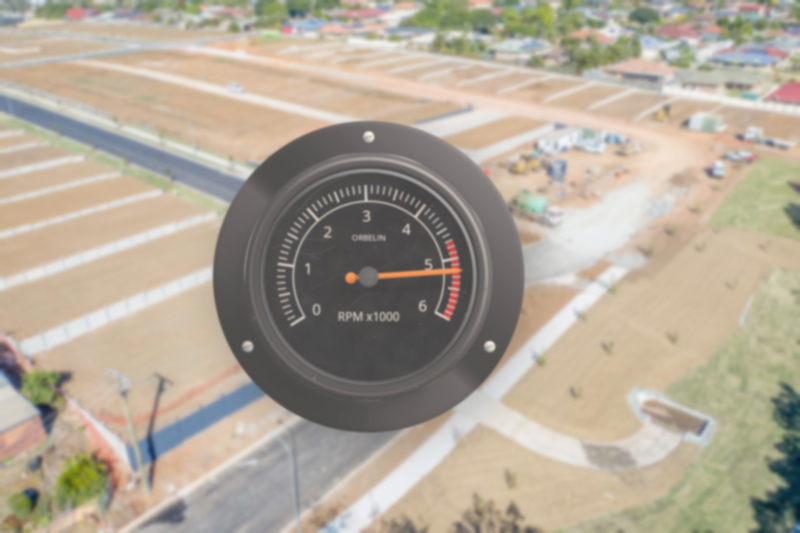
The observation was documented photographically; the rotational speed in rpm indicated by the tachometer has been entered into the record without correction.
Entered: 5200 rpm
